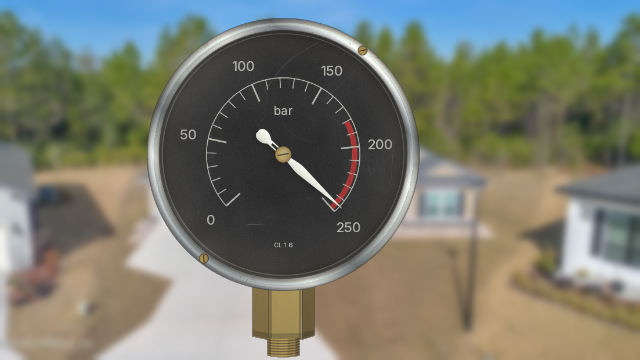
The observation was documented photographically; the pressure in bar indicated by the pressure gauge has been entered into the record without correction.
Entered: 245 bar
